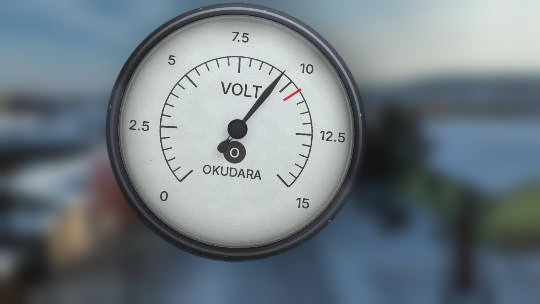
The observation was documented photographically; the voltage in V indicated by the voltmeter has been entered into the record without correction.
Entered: 9.5 V
